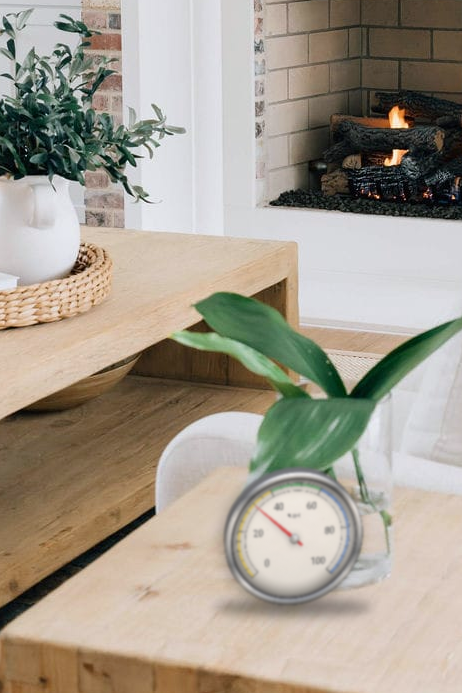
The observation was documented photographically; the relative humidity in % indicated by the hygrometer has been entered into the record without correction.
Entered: 32 %
